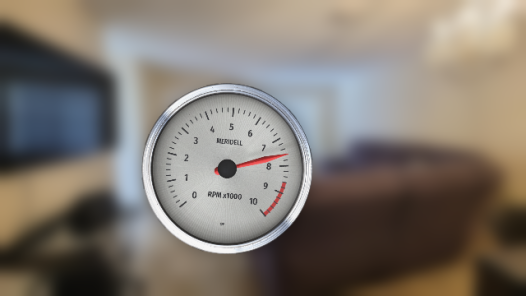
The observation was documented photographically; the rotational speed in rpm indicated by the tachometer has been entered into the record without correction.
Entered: 7600 rpm
